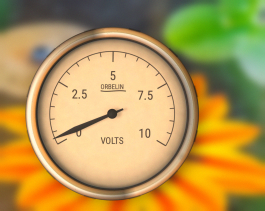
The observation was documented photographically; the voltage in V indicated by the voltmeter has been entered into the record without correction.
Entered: 0.25 V
